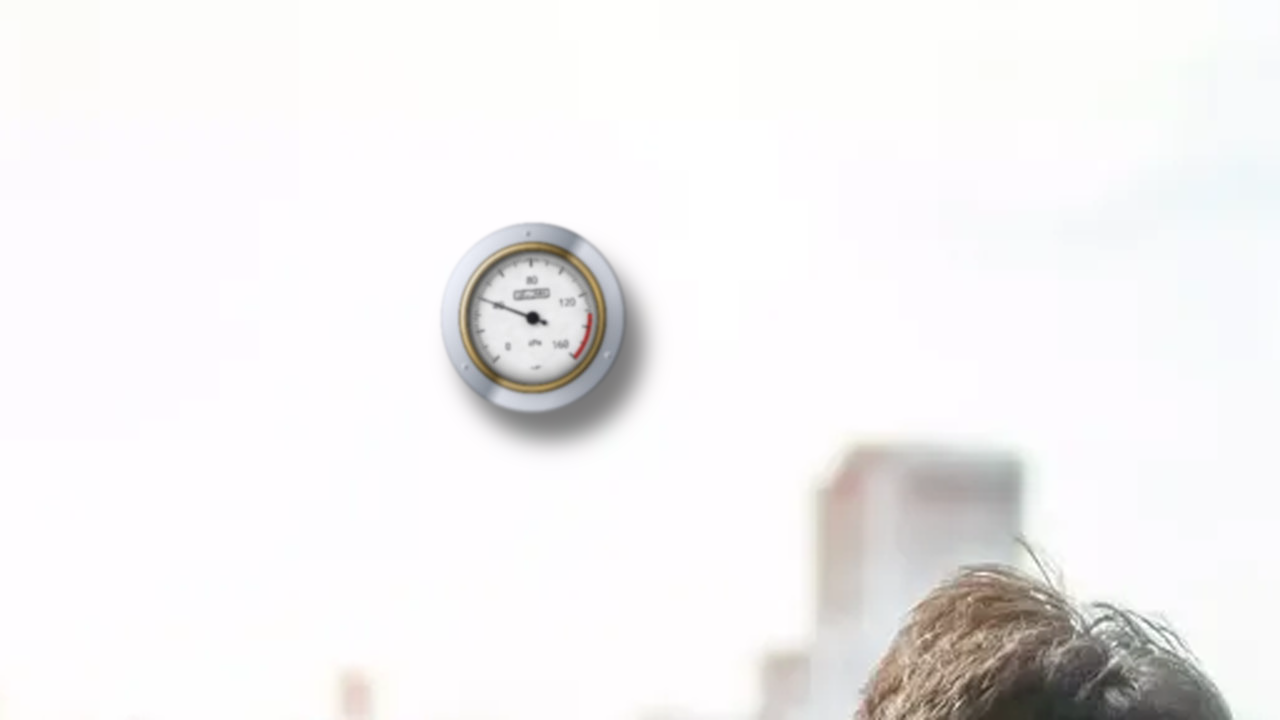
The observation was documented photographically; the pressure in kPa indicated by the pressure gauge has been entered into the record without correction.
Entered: 40 kPa
